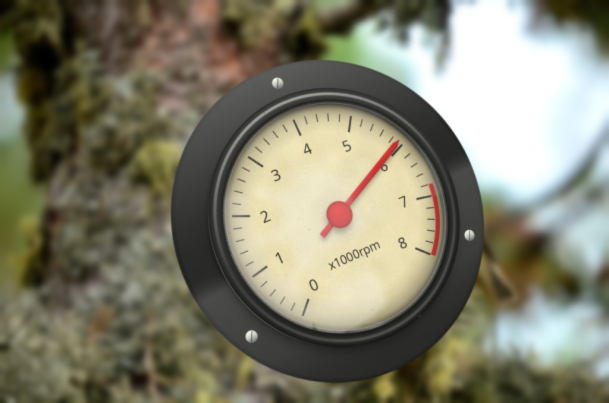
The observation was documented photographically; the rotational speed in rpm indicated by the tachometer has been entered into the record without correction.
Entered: 5900 rpm
